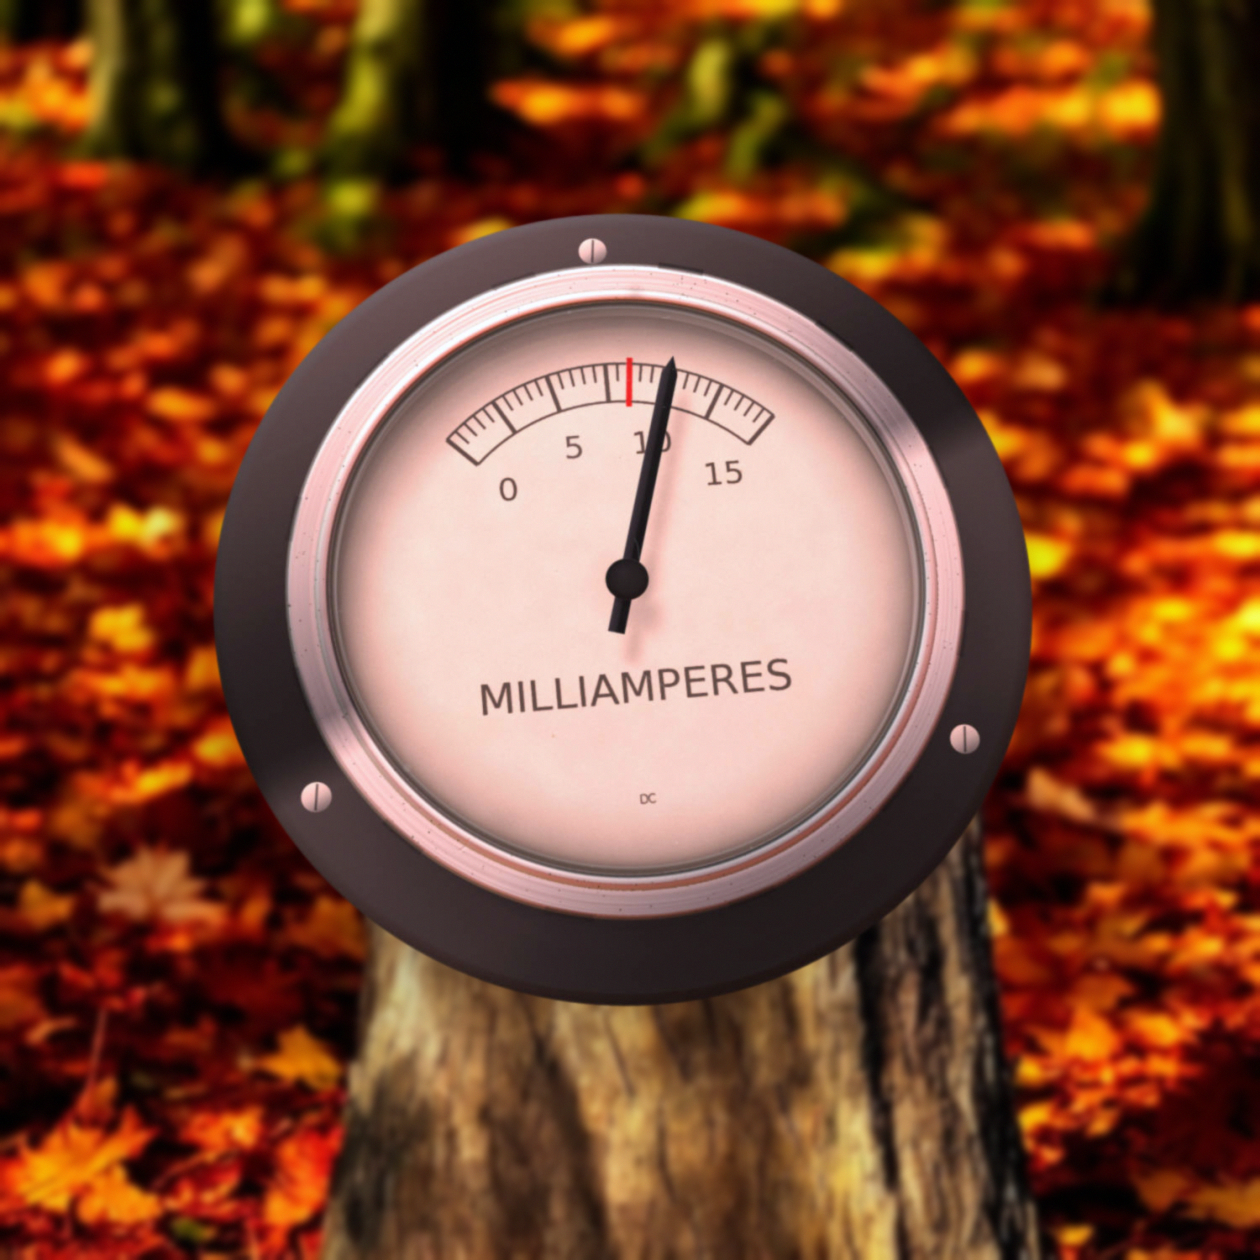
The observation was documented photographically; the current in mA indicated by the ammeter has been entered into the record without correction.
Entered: 10.25 mA
